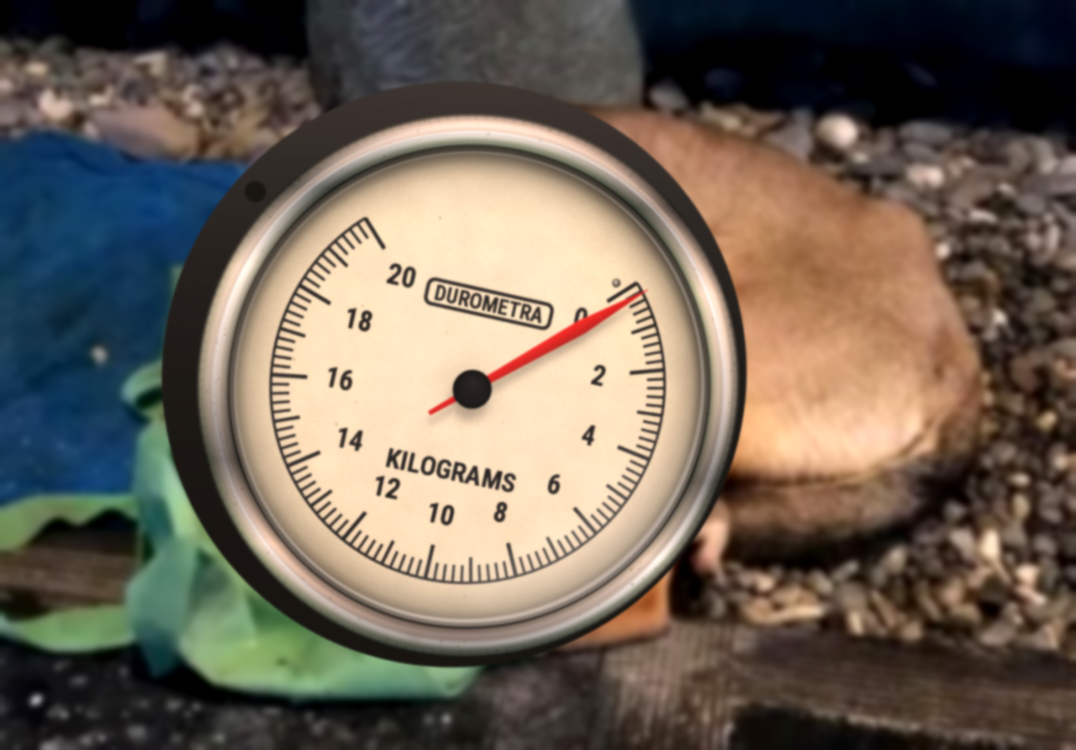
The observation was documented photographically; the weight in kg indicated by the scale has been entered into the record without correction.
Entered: 0.2 kg
